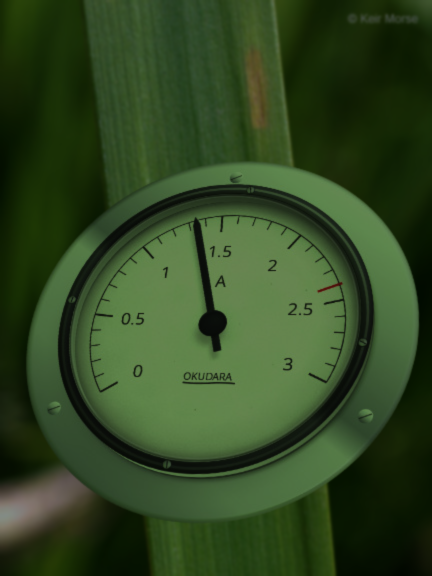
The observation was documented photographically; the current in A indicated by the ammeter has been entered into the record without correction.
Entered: 1.35 A
